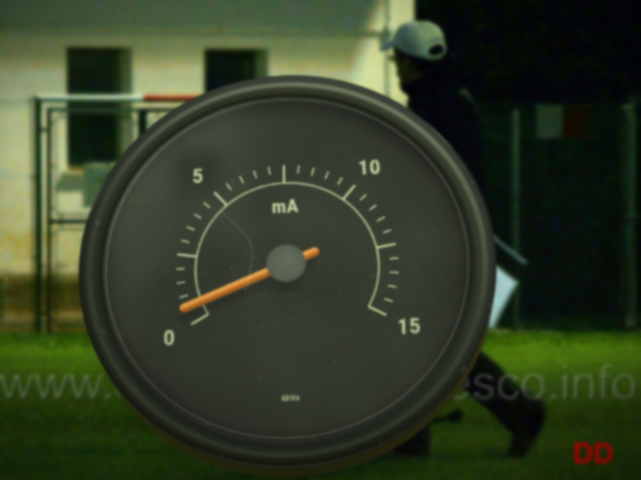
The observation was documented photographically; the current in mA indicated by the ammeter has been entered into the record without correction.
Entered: 0.5 mA
